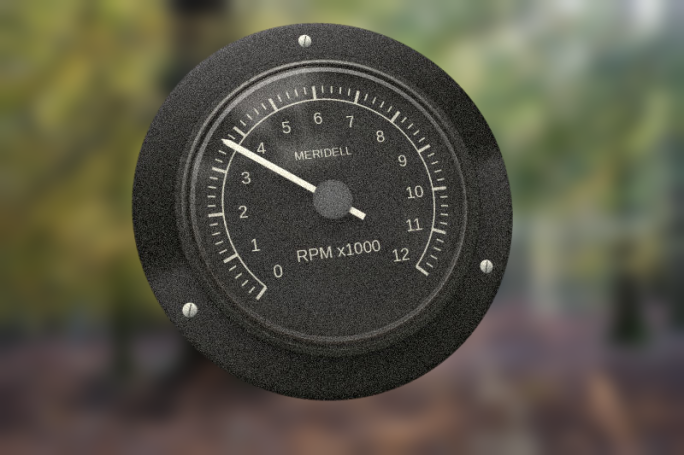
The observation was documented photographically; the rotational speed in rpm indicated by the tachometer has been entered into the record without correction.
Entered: 3600 rpm
